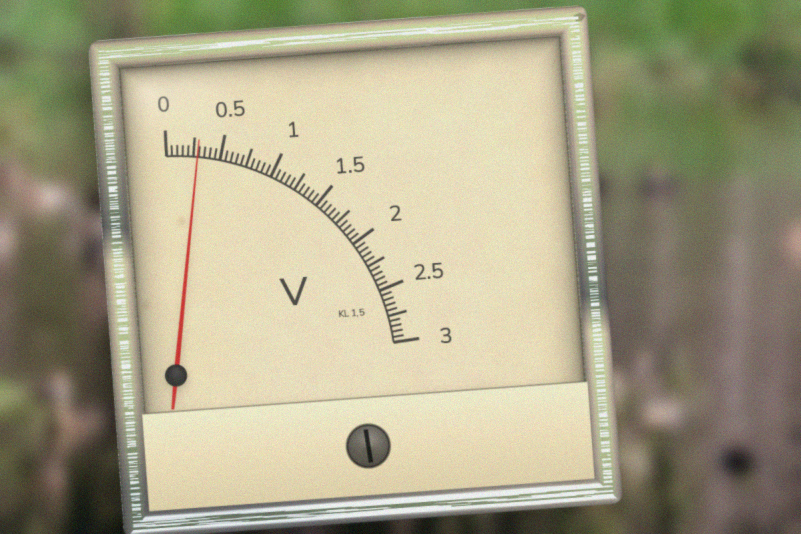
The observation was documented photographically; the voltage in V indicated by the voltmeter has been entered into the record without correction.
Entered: 0.3 V
